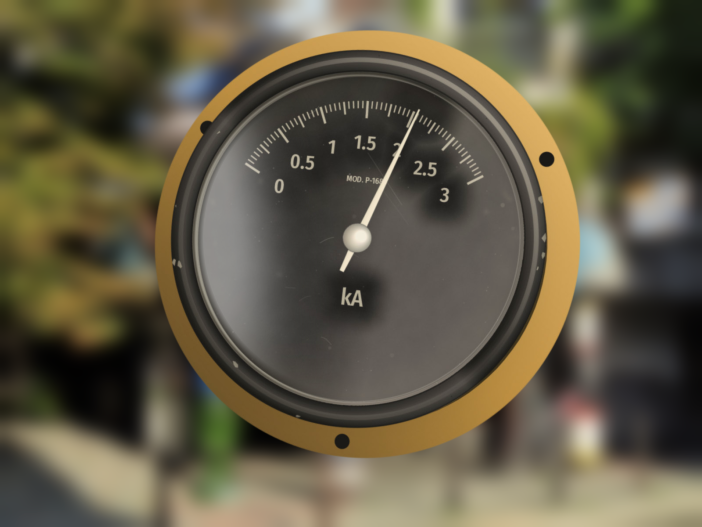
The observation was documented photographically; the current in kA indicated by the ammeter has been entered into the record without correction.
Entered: 2.05 kA
